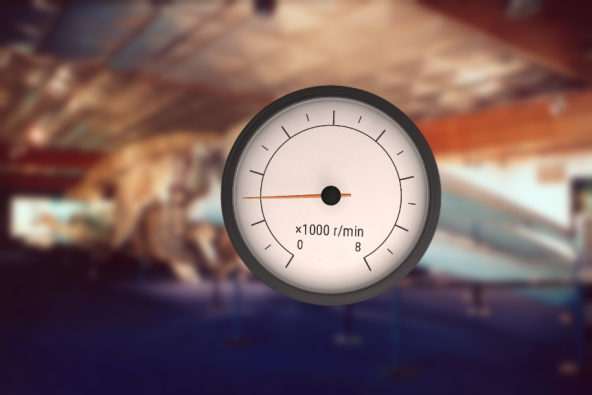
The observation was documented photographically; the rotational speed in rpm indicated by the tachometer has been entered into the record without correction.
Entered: 1500 rpm
